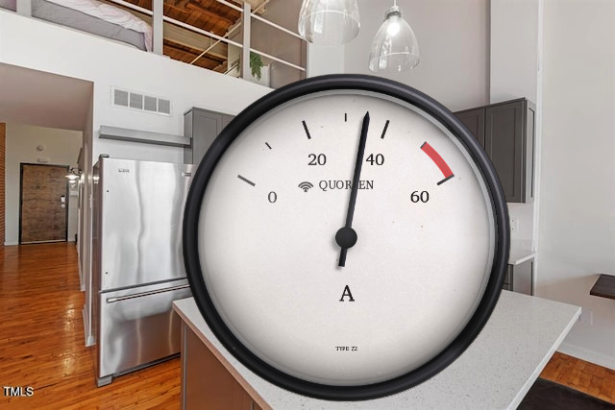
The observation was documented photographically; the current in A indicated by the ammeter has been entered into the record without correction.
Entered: 35 A
